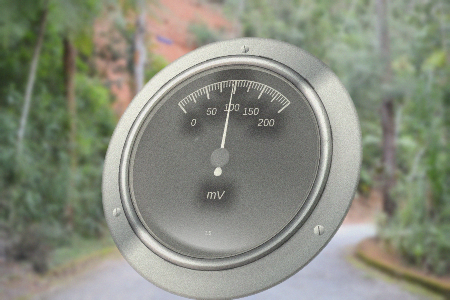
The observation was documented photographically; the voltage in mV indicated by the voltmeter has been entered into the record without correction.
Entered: 100 mV
